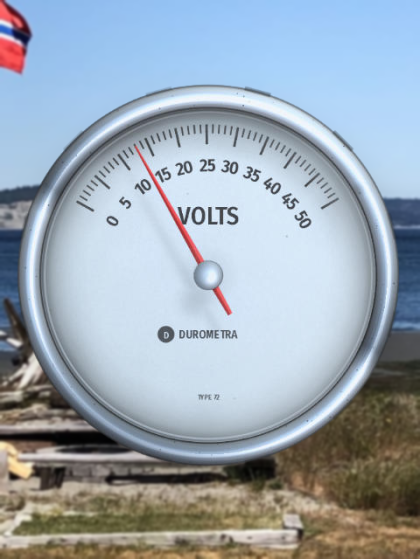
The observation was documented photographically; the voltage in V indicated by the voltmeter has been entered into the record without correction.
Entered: 13 V
